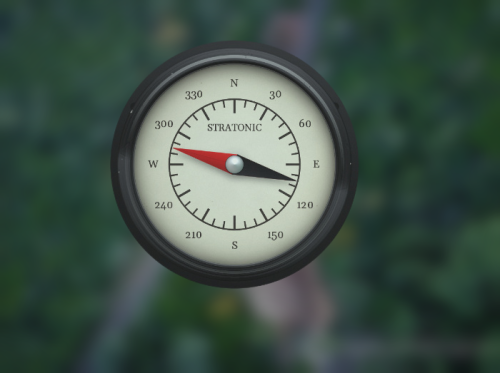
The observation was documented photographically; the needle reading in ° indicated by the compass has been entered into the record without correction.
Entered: 285 °
